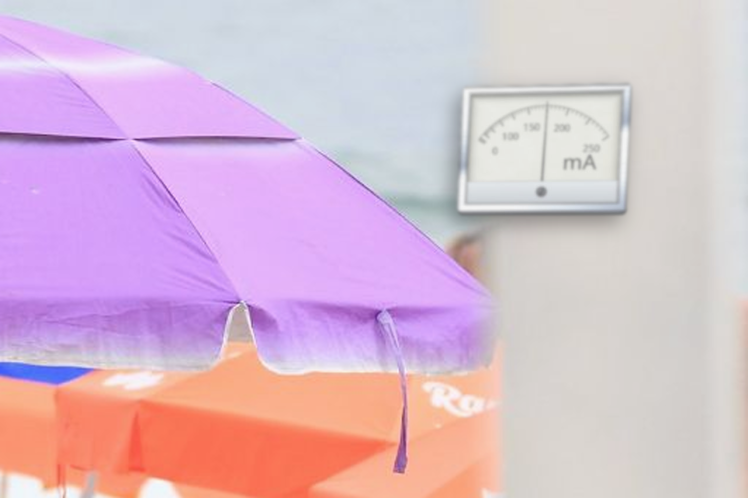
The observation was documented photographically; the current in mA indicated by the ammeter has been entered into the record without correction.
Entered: 175 mA
